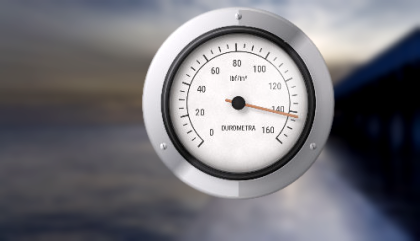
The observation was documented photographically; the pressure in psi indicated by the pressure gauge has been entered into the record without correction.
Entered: 142.5 psi
